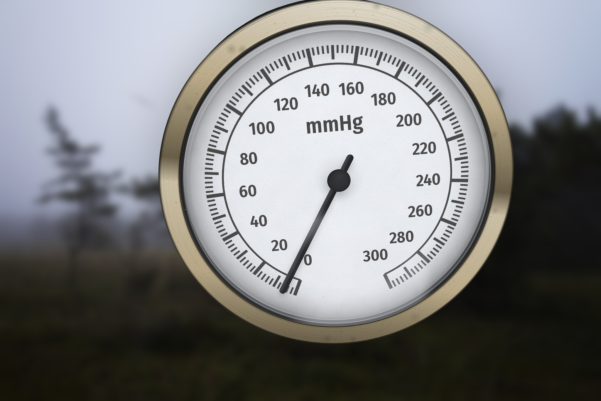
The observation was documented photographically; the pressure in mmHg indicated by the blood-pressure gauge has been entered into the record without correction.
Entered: 6 mmHg
